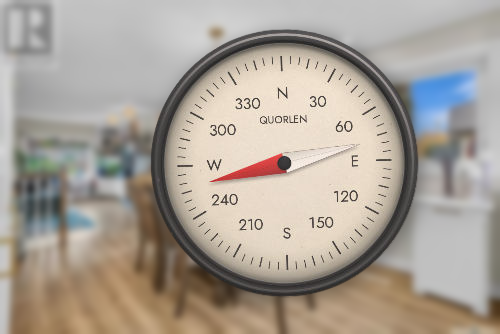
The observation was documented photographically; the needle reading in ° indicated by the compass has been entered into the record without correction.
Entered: 257.5 °
